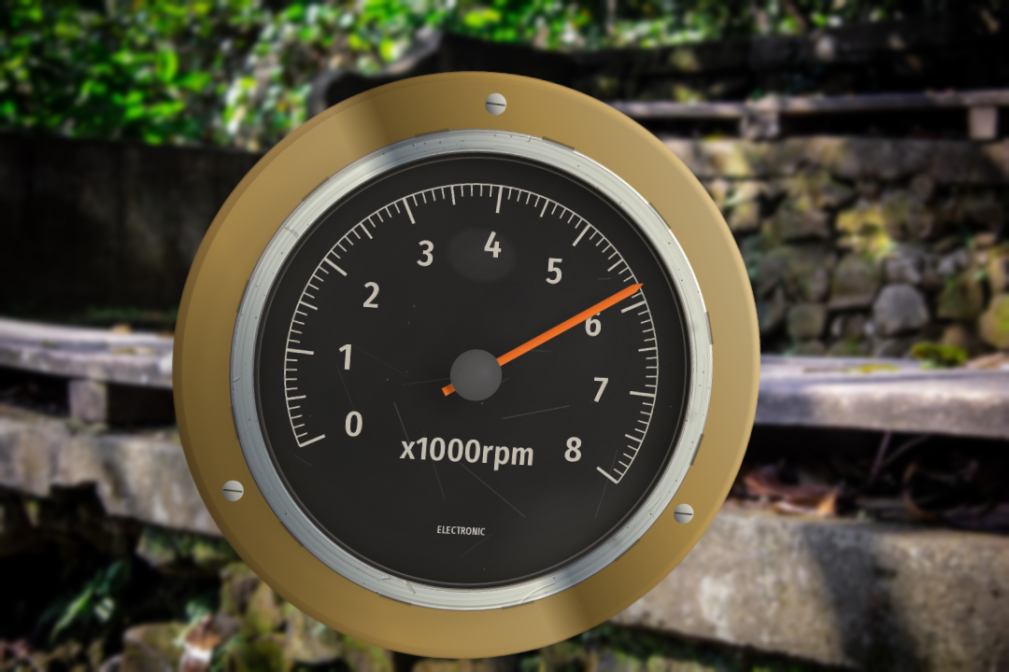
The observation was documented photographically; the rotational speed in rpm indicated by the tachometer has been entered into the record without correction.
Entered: 5800 rpm
